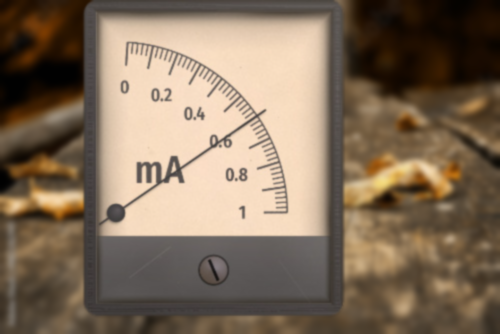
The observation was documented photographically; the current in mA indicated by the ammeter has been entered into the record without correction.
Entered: 0.6 mA
